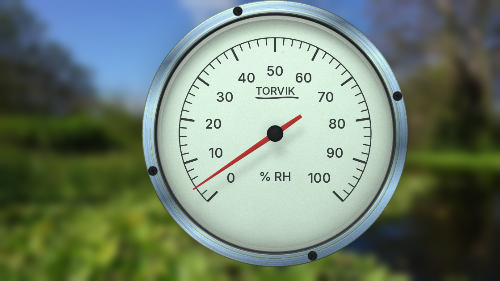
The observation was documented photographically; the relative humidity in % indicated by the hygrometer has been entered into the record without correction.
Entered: 4 %
